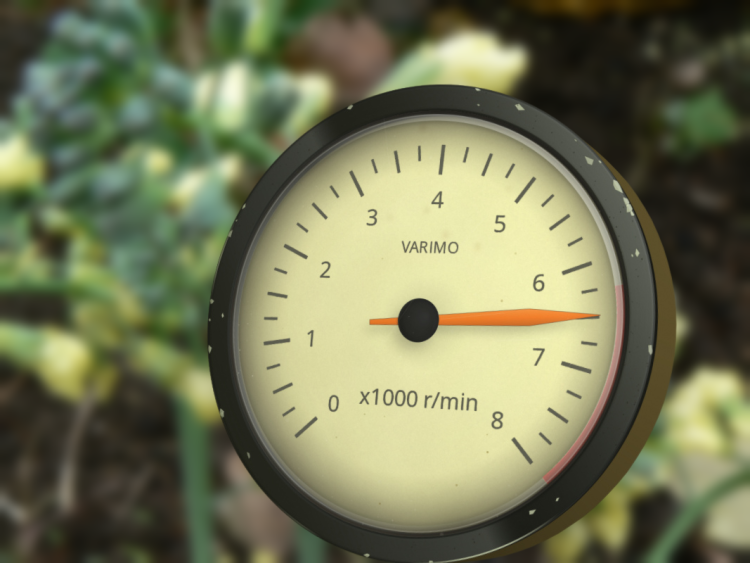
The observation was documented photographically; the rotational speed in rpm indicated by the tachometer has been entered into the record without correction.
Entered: 6500 rpm
